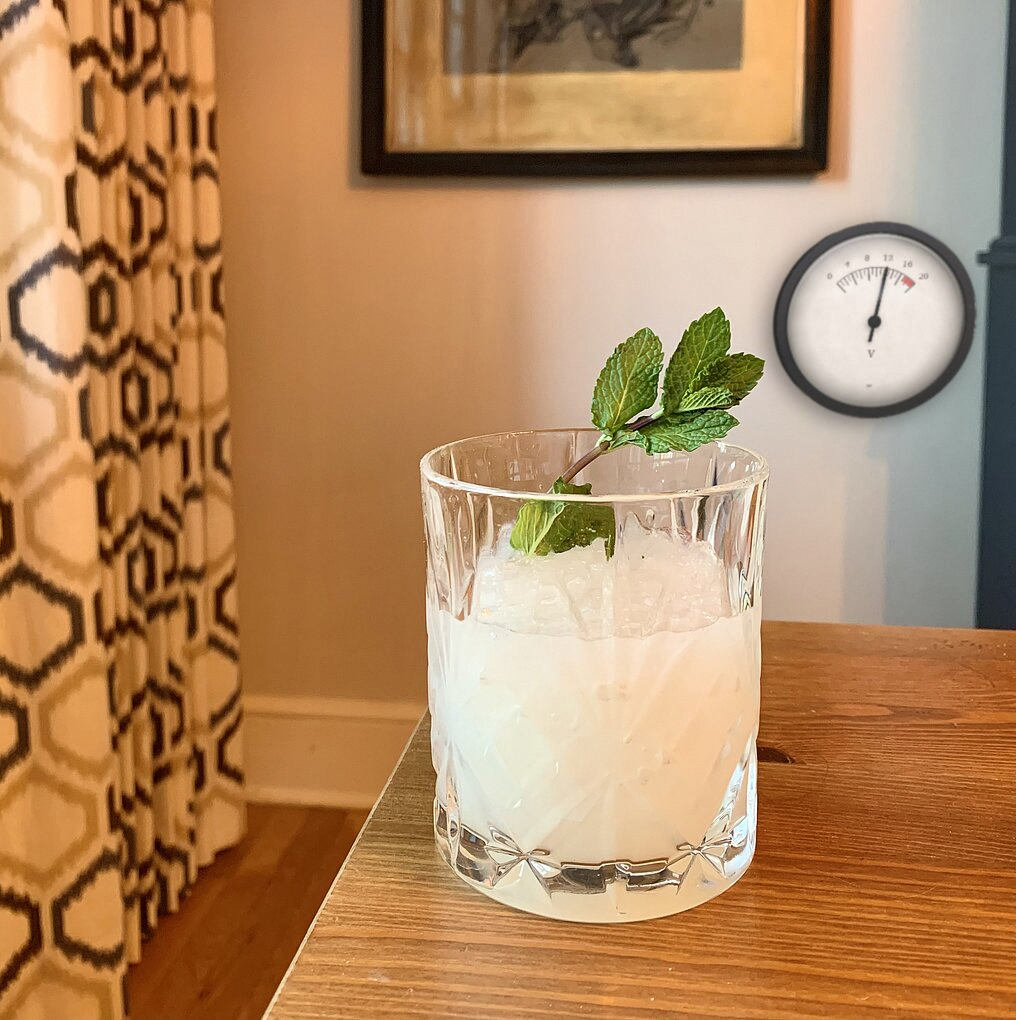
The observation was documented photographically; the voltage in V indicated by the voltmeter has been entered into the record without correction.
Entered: 12 V
